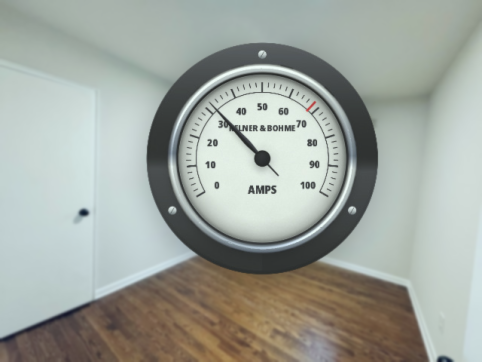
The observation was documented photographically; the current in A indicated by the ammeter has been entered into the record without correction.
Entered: 32 A
